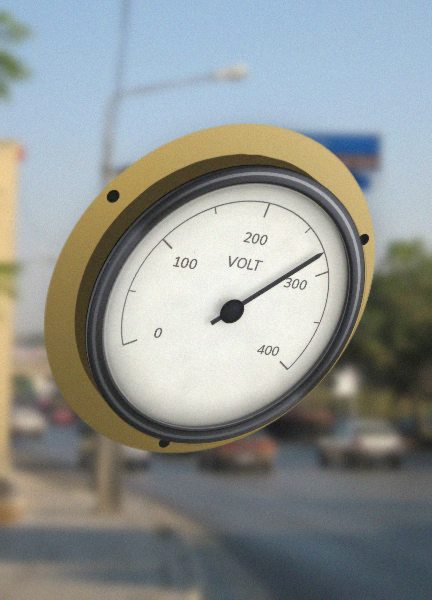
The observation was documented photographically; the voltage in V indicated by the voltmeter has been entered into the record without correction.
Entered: 275 V
